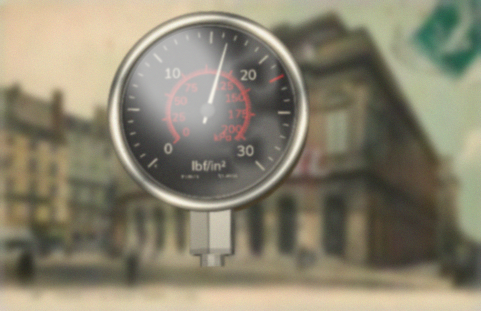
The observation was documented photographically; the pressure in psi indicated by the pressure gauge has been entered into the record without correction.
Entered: 16.5 psi
